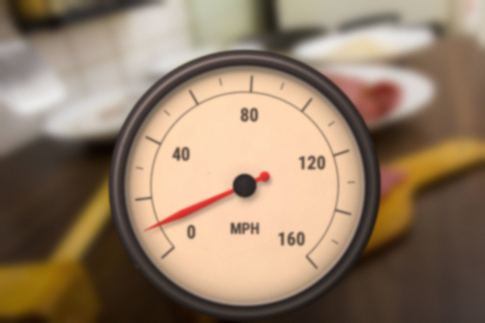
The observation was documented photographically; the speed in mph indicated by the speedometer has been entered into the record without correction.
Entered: 10 mph
